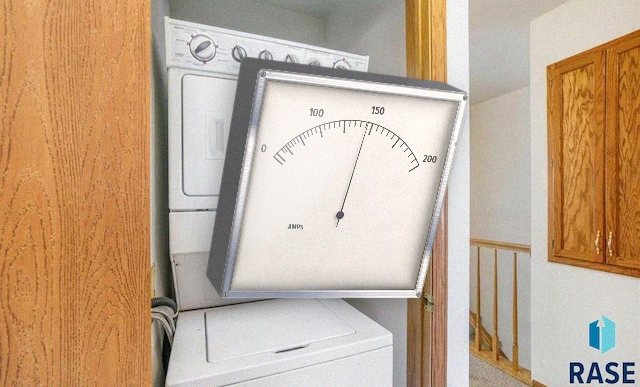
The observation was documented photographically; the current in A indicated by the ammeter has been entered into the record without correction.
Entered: 145 A
